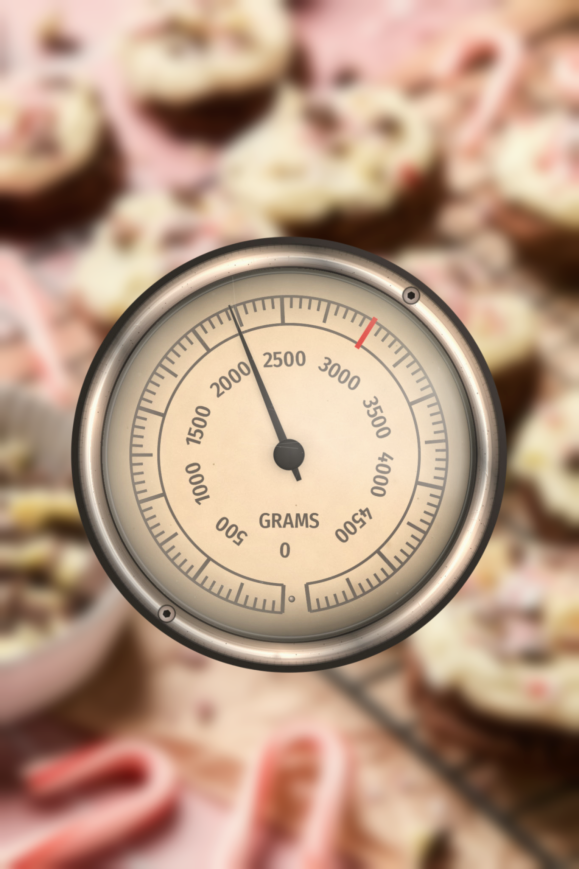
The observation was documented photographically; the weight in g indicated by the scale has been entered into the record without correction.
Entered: 2225 g
